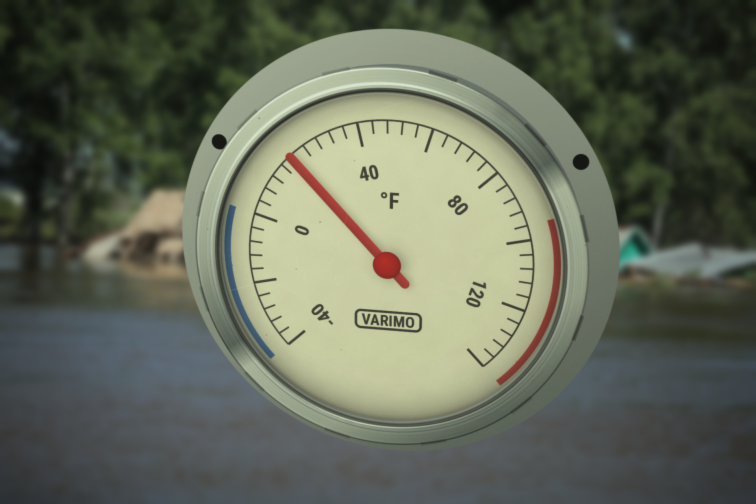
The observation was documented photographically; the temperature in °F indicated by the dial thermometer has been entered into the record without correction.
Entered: 20 °F
